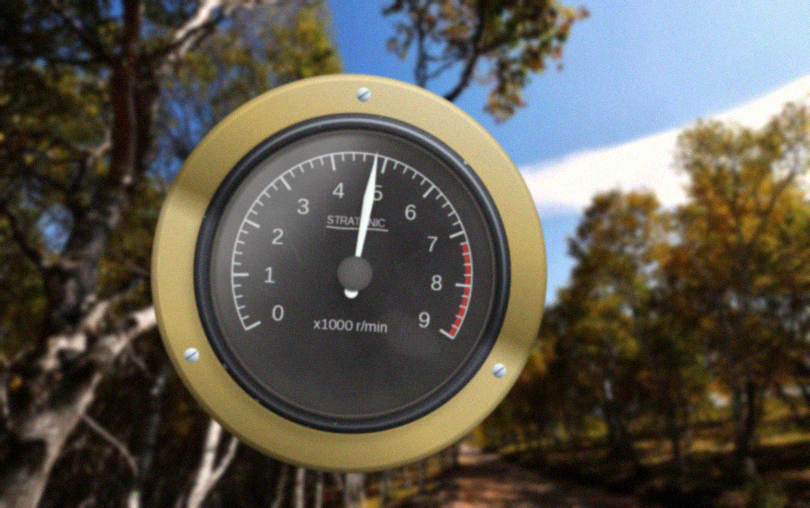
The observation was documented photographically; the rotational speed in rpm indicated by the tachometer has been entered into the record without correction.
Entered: 4800 rpm
